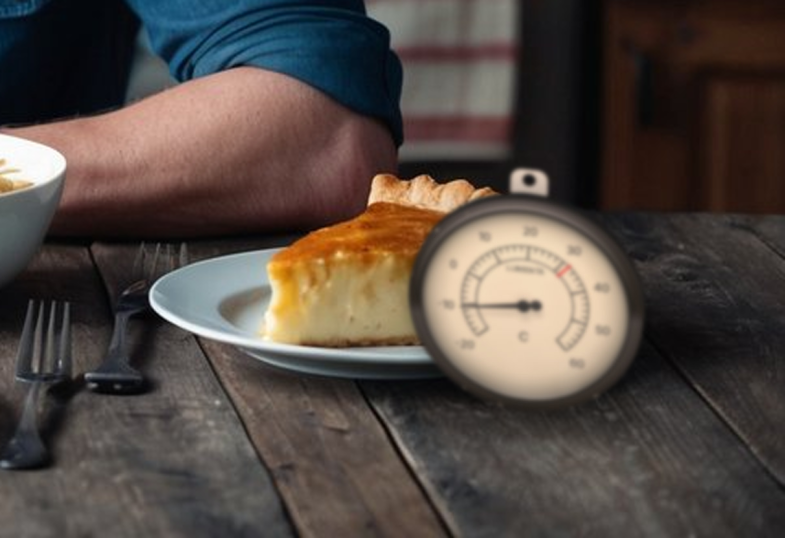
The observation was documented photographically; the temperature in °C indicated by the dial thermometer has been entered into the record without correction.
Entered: -10 °C
